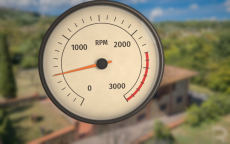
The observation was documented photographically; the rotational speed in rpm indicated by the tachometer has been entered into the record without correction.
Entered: 500 rpm
